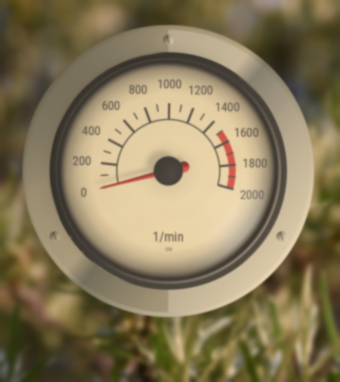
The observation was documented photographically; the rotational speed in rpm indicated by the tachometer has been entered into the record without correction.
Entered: 0 rpm
